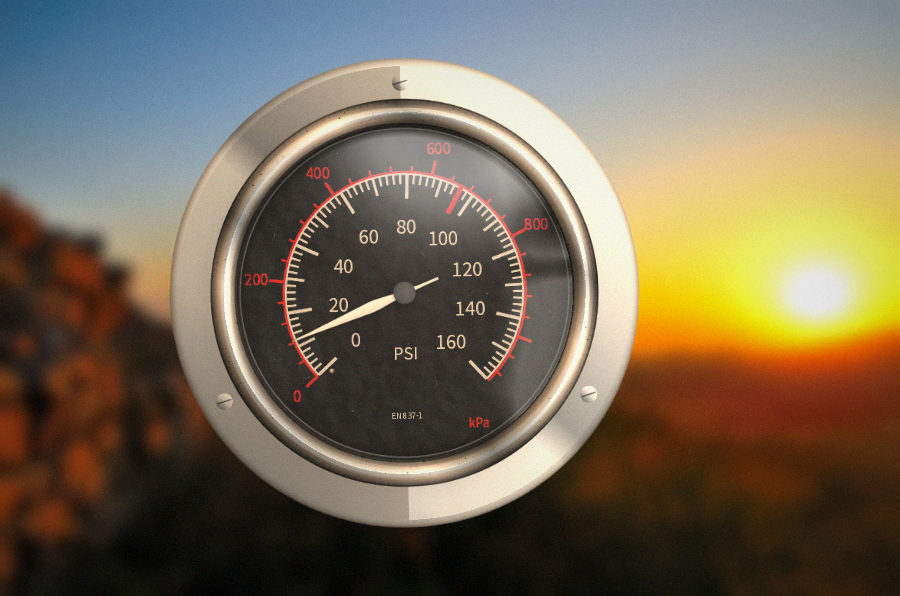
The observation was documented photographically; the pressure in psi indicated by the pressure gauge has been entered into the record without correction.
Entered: 12 psi
